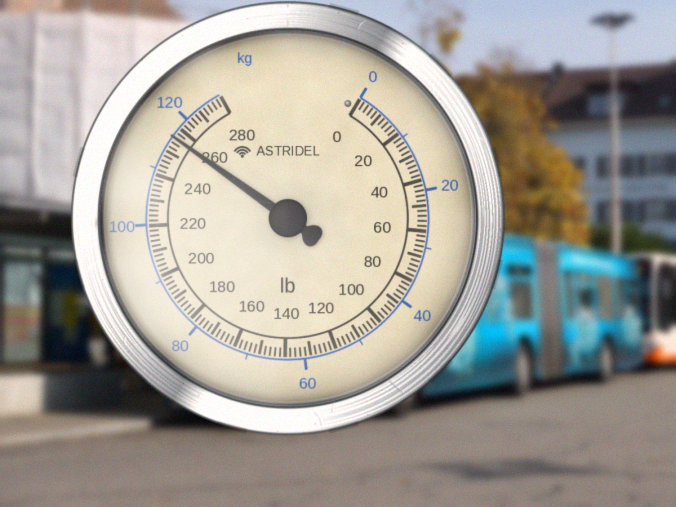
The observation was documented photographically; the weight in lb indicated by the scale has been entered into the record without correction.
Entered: 256 lb
